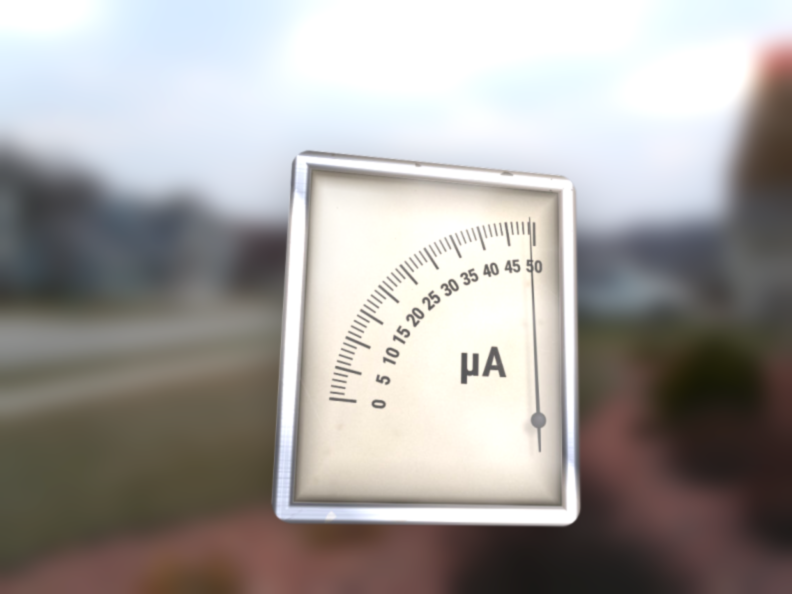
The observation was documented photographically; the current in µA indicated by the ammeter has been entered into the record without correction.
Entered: 49 µA
